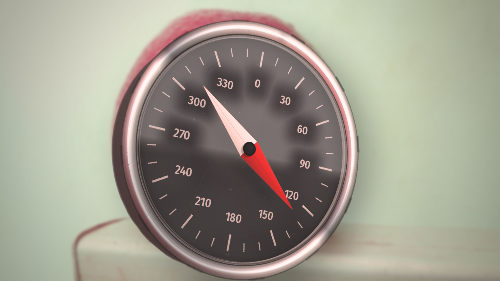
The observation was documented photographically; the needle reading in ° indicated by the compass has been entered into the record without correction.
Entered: 130 °
